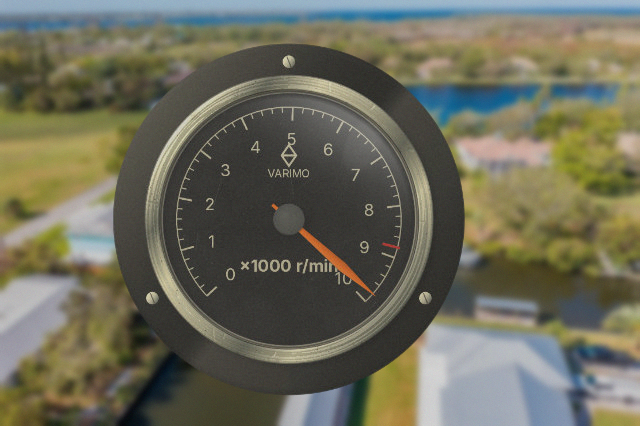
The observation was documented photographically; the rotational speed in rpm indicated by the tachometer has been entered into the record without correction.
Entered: 9800 rpm
